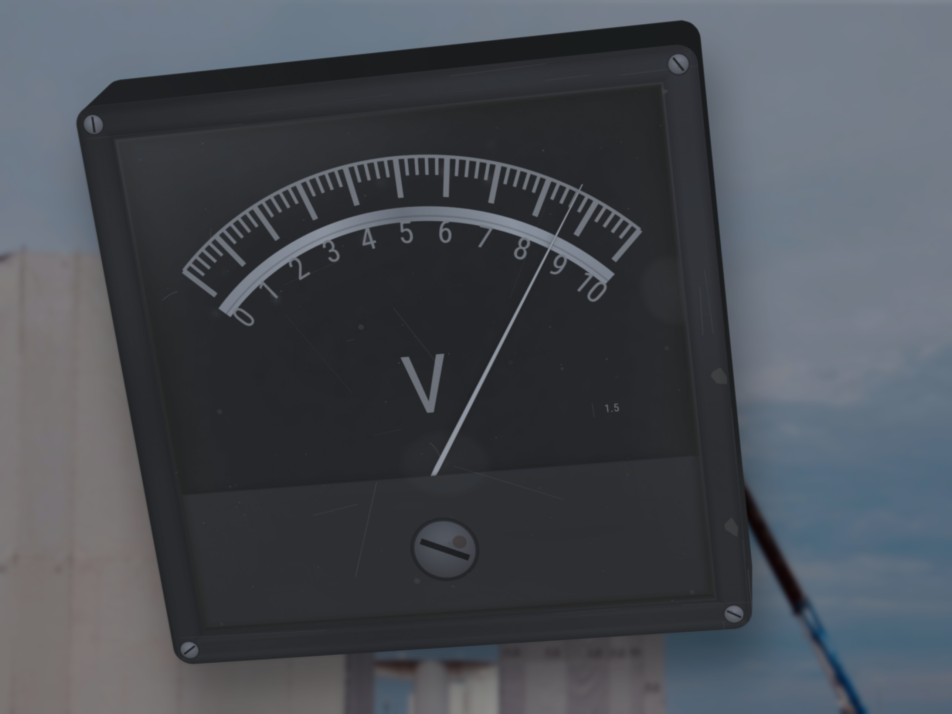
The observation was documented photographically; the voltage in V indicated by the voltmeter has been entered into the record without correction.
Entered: 8.6 V
